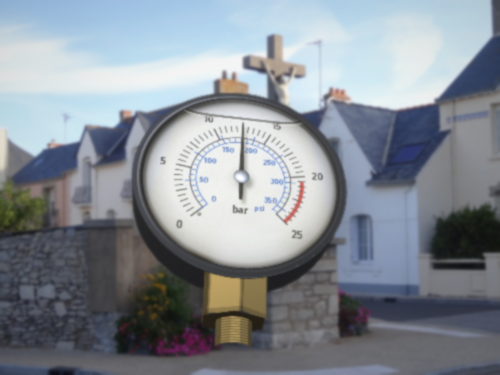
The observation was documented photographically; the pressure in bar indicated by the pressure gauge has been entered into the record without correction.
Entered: 12.5 bar
